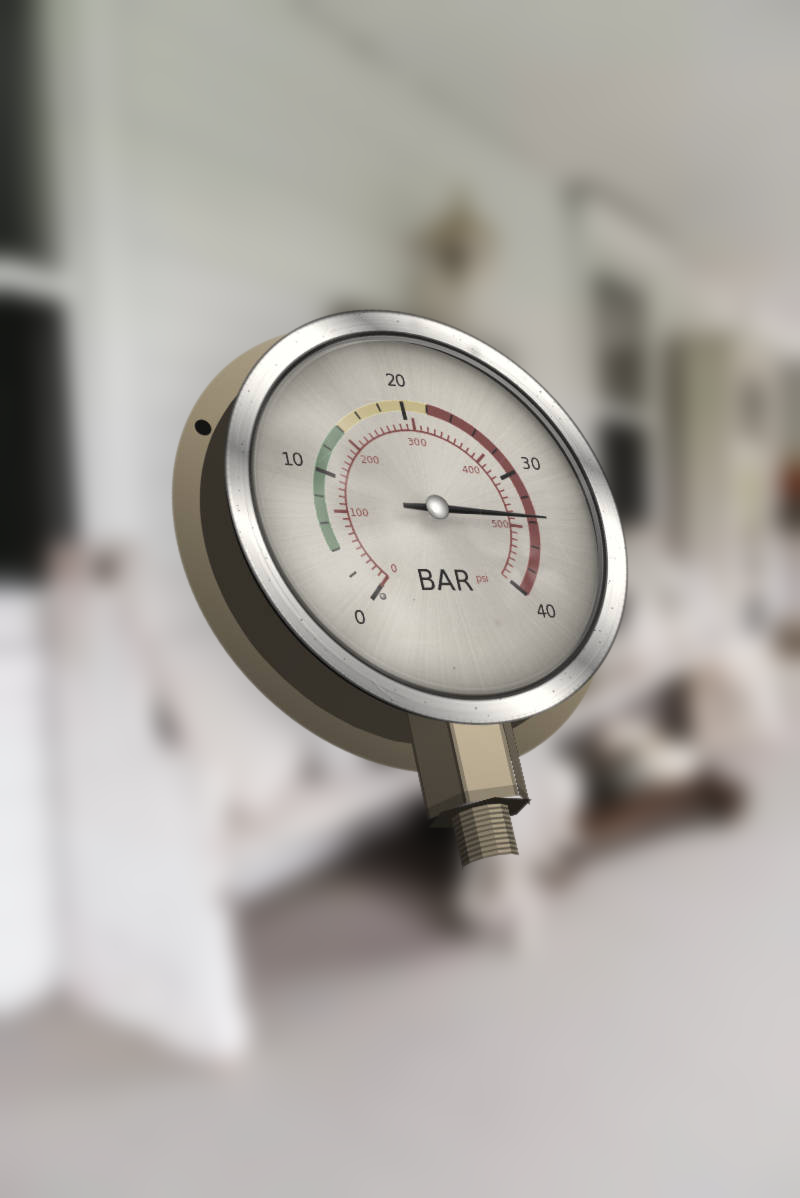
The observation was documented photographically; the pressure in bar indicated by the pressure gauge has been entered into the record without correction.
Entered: 34 bar
